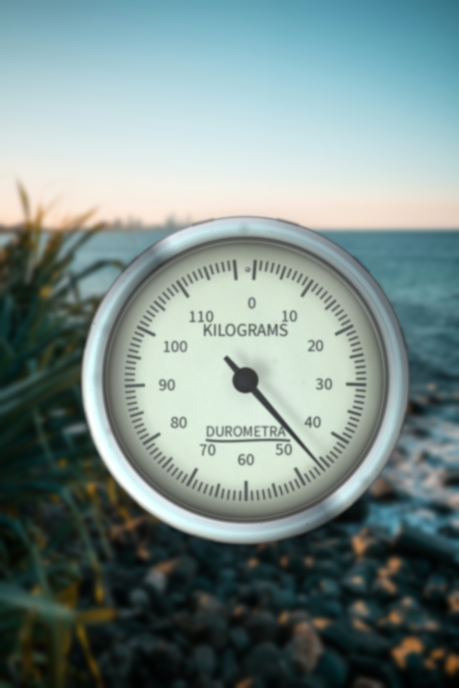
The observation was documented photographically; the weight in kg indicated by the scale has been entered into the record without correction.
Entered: 46 kg
